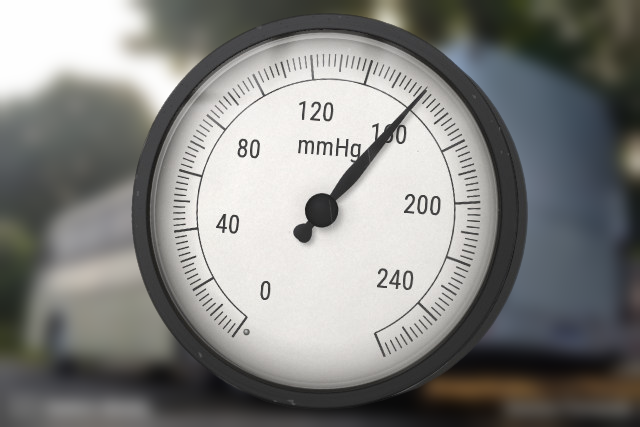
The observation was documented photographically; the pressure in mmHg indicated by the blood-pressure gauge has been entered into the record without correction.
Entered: 160 mmHg
